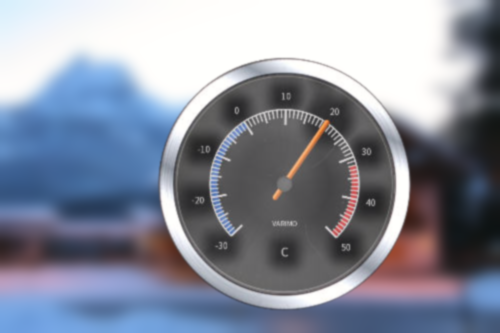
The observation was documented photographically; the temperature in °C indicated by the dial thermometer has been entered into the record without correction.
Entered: 20 °C
